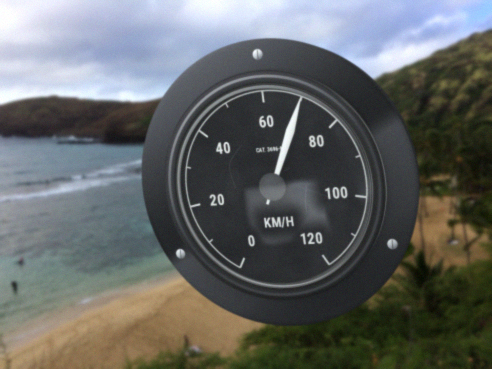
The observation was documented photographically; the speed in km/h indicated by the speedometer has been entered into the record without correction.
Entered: 70 km/h
